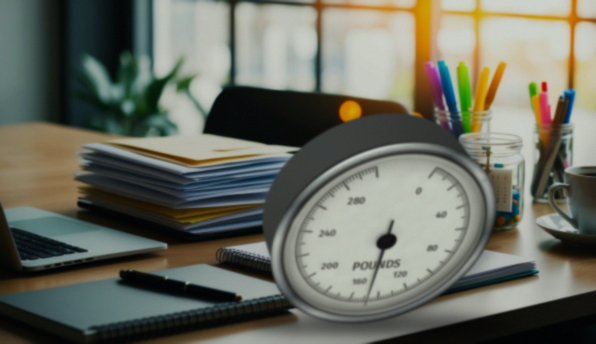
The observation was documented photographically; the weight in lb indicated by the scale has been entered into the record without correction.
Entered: 150 lb
